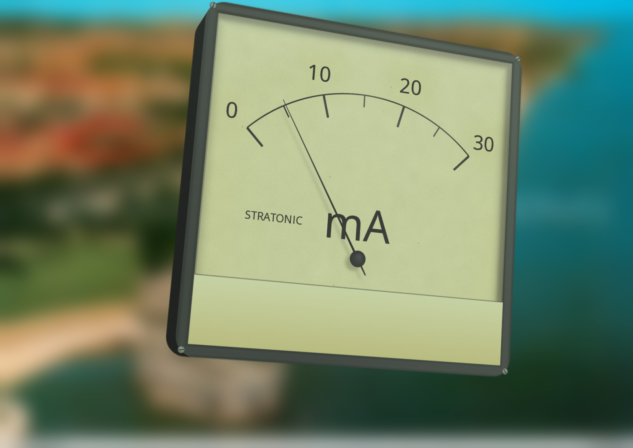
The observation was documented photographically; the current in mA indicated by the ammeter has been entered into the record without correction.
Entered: 5 mA
